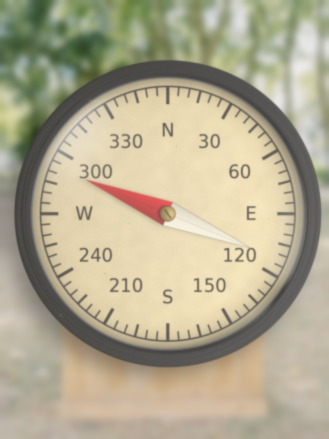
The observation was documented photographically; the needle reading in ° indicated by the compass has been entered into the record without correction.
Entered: 292.5 °
